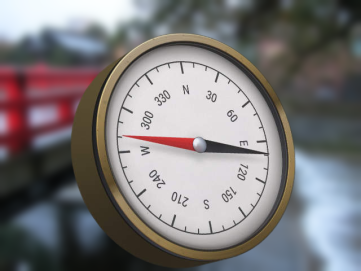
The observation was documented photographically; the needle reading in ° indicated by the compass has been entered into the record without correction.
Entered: 280 °
